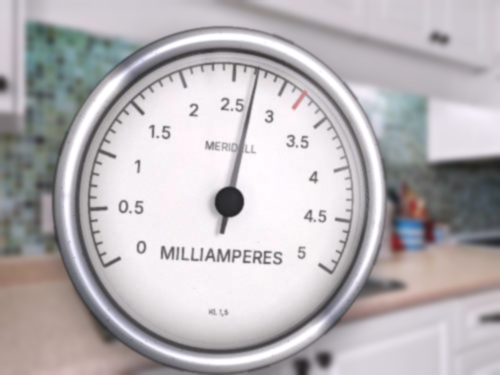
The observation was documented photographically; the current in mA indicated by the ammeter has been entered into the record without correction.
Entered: 2.7 mA
